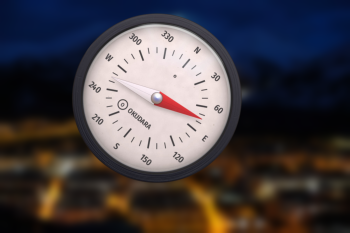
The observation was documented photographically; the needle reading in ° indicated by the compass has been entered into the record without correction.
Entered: 75 °
